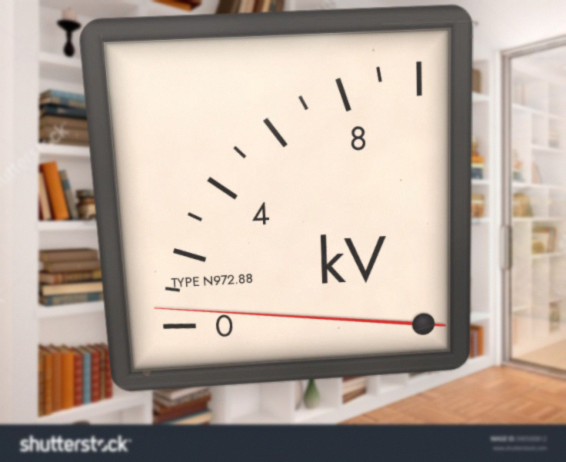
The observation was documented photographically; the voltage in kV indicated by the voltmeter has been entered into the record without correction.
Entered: 0.5 kV
